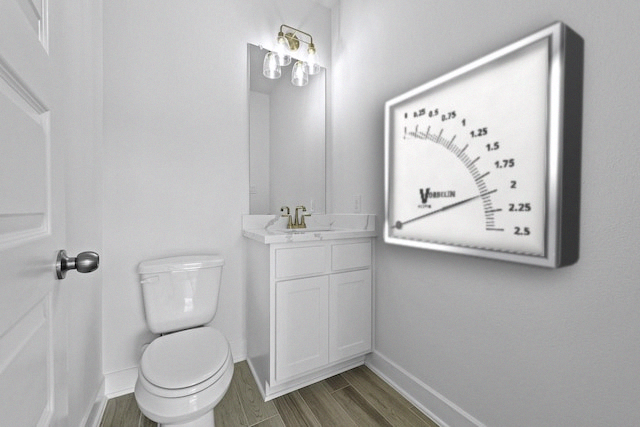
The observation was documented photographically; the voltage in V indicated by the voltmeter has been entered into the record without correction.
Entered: 2 V
